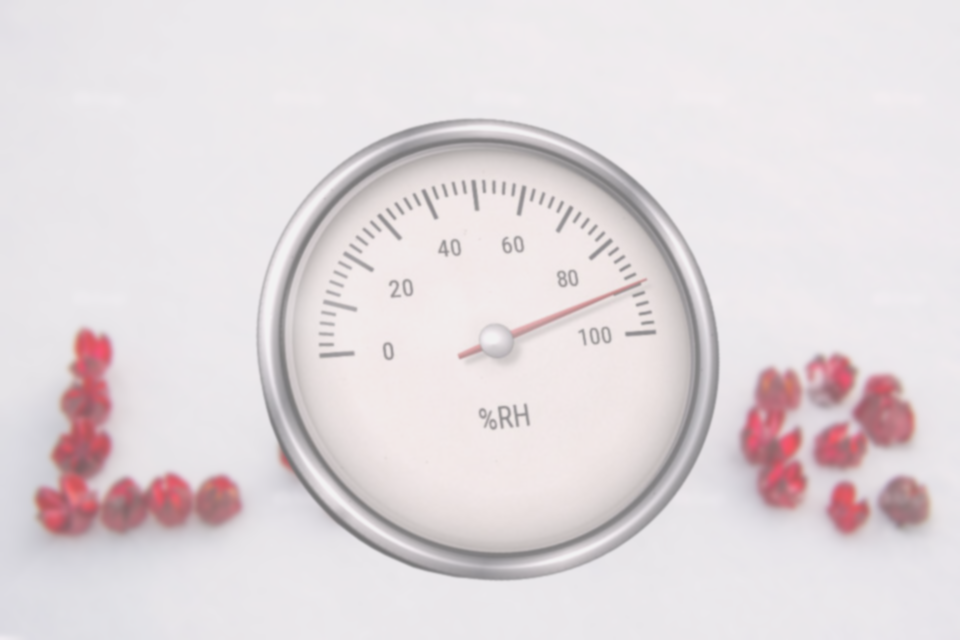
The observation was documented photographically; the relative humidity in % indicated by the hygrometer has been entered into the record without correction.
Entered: 90 %
